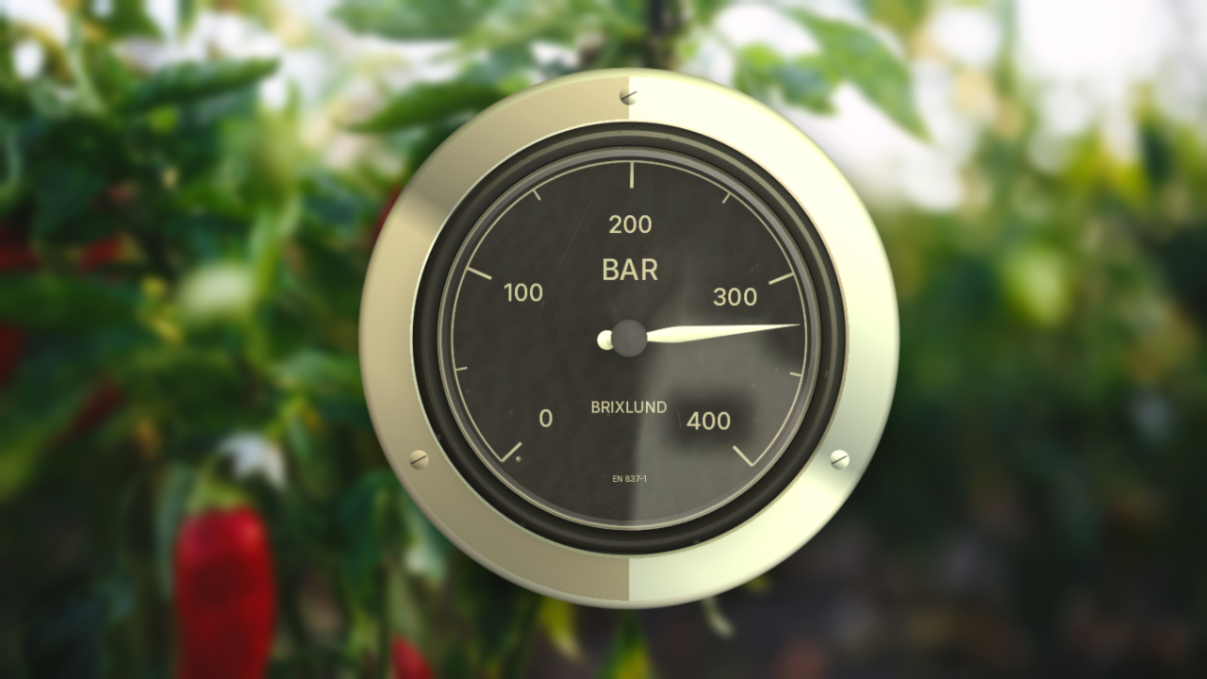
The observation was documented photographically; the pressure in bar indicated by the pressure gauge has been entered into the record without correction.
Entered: 325 bar
